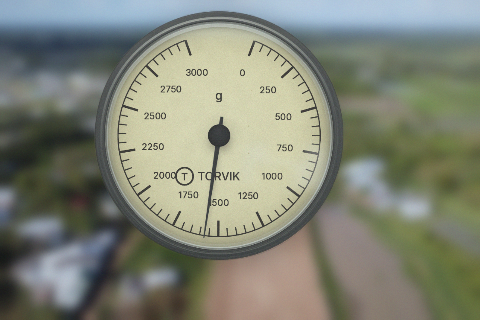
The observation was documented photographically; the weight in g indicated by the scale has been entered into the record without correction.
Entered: 1575 g
